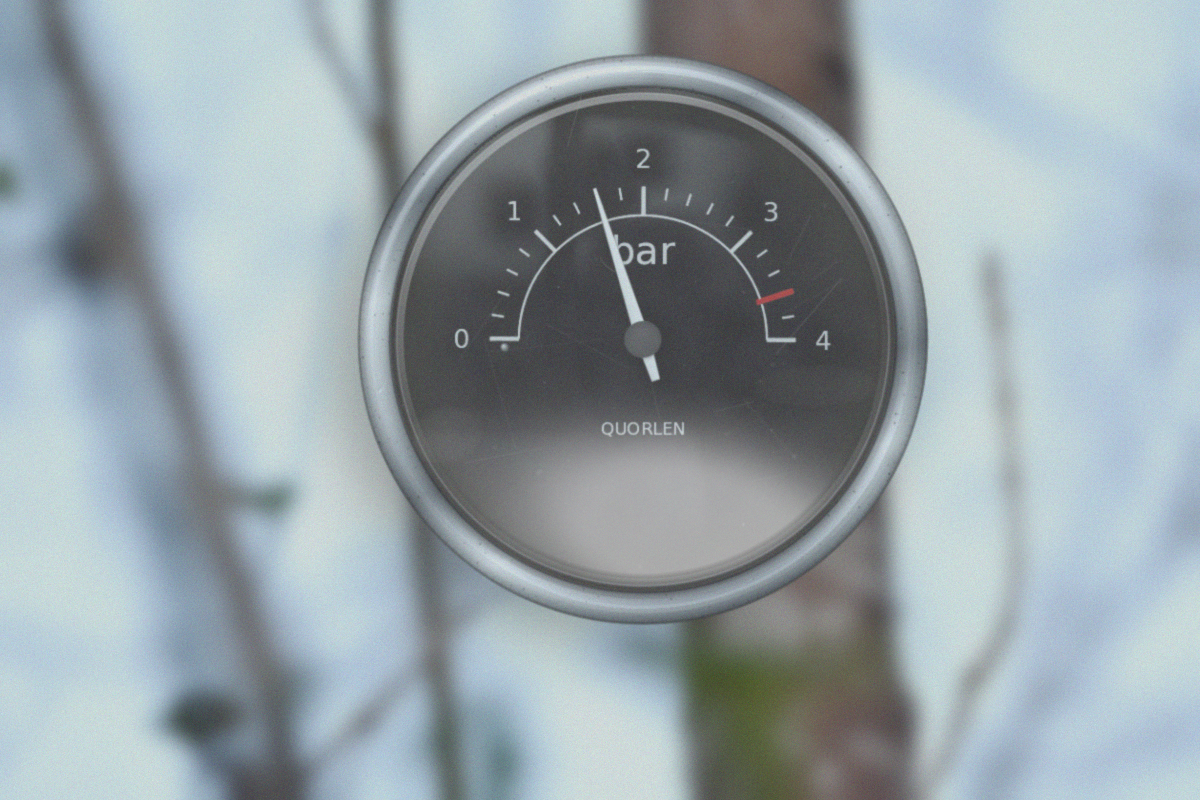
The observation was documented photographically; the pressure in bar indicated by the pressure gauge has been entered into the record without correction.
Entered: 1.6 bar
